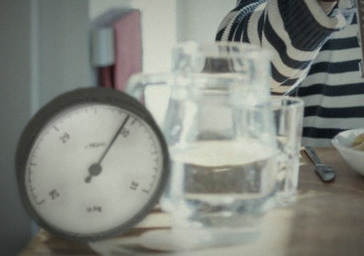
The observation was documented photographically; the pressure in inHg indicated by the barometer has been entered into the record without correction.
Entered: 29.9 inHg
